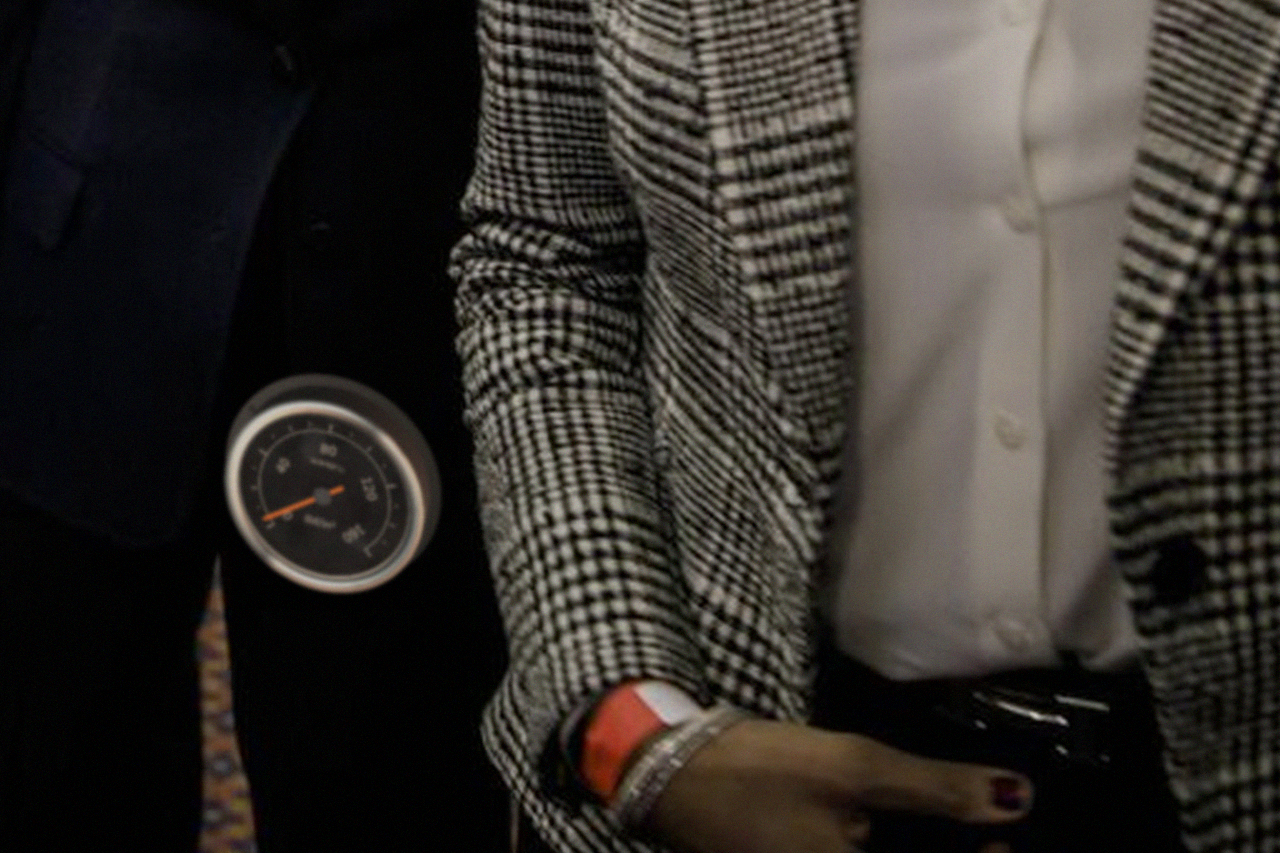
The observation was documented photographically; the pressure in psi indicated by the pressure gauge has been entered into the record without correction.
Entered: 5 psi
